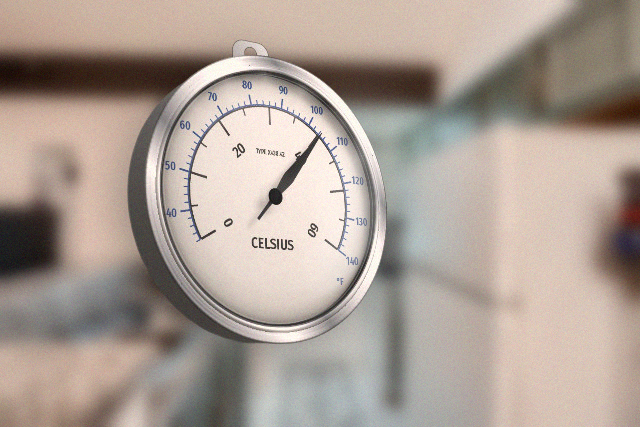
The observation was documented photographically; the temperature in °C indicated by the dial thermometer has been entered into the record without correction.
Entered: 40 °C
